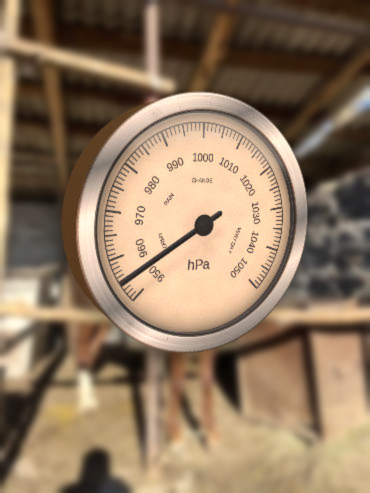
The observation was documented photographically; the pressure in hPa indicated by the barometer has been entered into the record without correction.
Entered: 955 hPa
